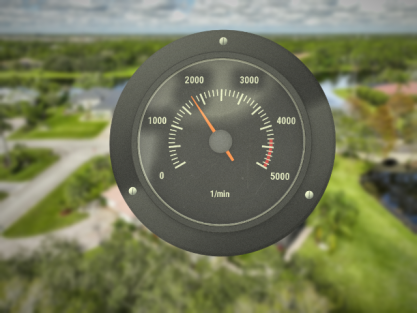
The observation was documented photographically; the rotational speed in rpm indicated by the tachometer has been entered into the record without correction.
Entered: 1800 rpm
